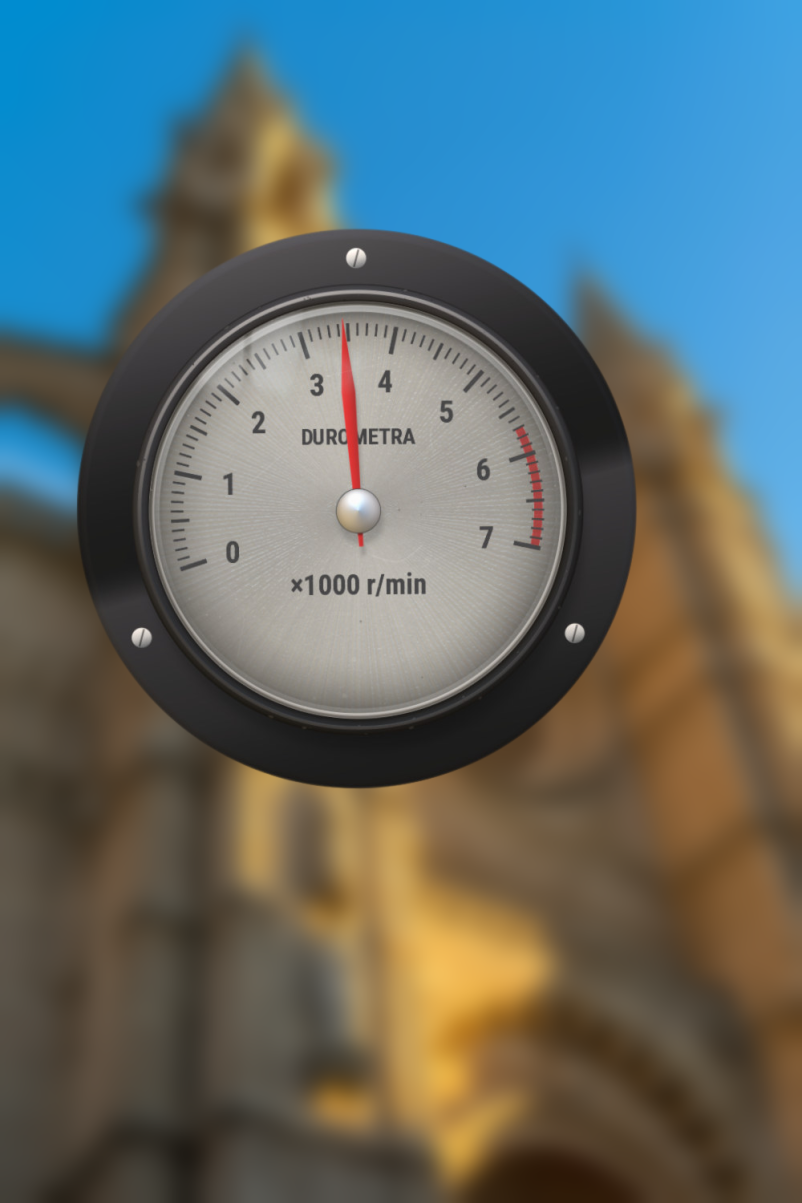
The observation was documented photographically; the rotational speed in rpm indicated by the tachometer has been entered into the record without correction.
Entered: 3450 rpm
